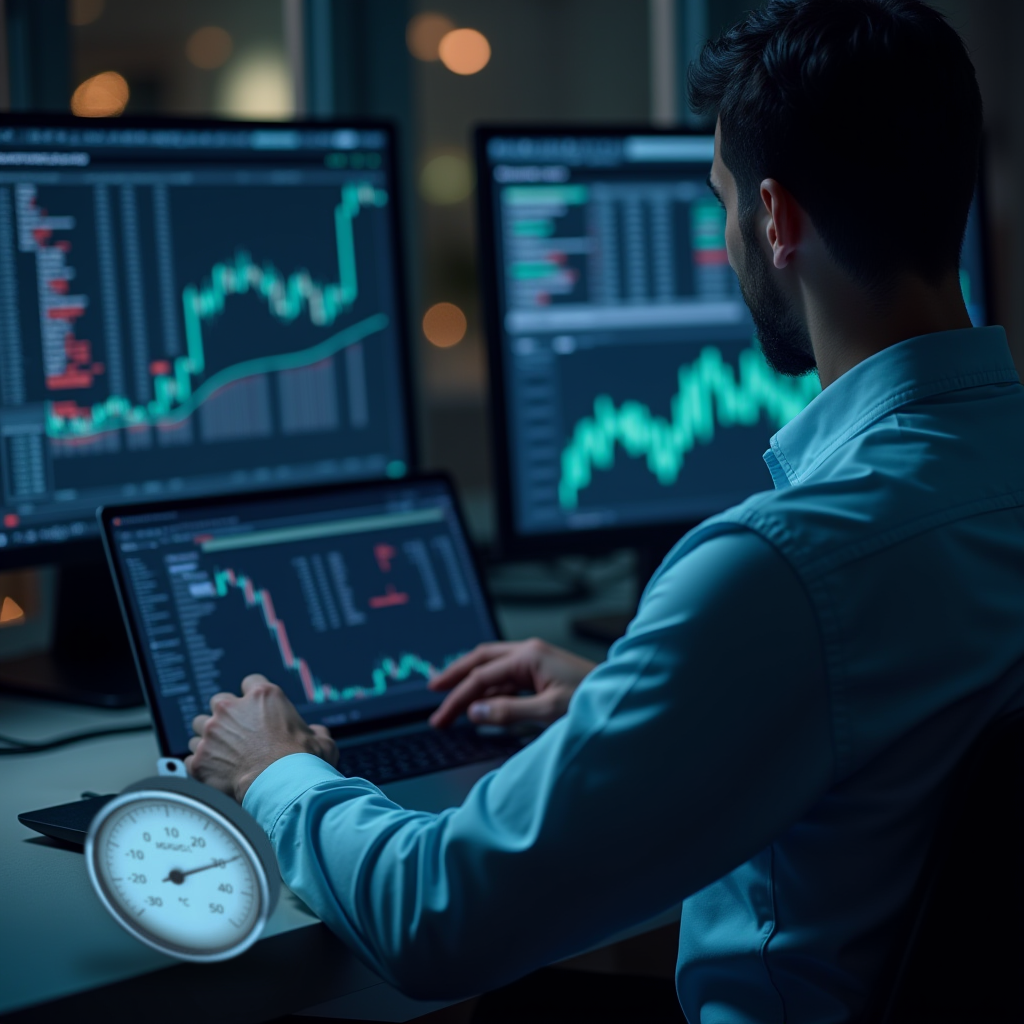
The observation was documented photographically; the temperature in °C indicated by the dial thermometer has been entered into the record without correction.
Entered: 30 °C
